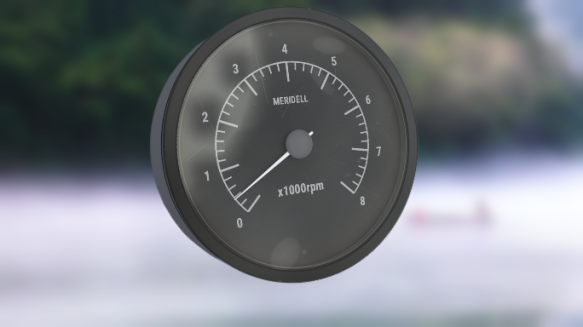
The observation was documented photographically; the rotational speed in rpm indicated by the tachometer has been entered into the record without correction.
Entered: 400 rpm
